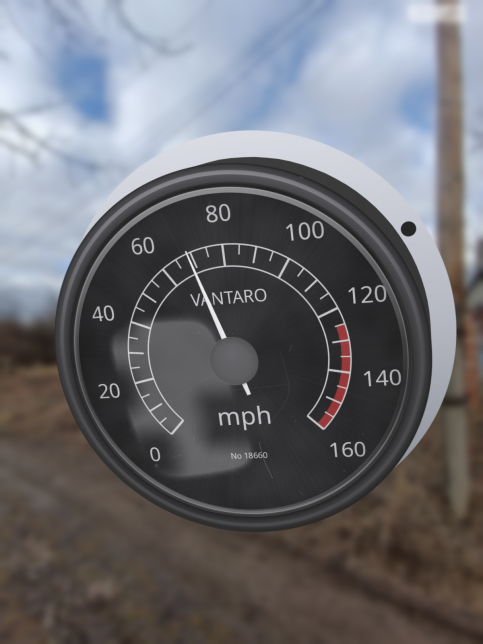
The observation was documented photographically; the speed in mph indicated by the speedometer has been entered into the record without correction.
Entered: 70 mph
